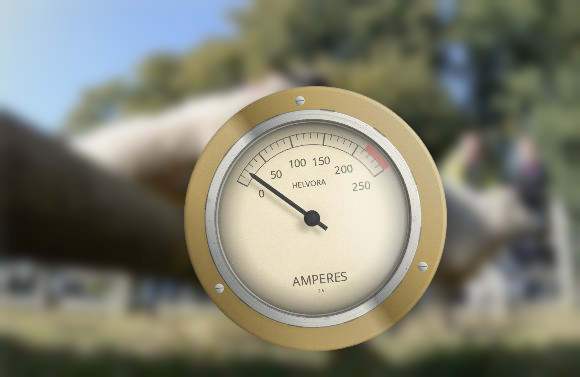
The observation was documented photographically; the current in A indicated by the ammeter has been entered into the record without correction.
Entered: 20 A
